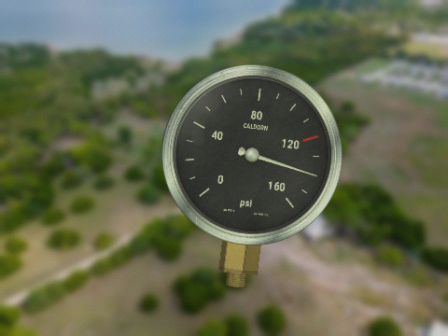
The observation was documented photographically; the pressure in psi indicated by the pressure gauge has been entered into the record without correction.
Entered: 140 psi
